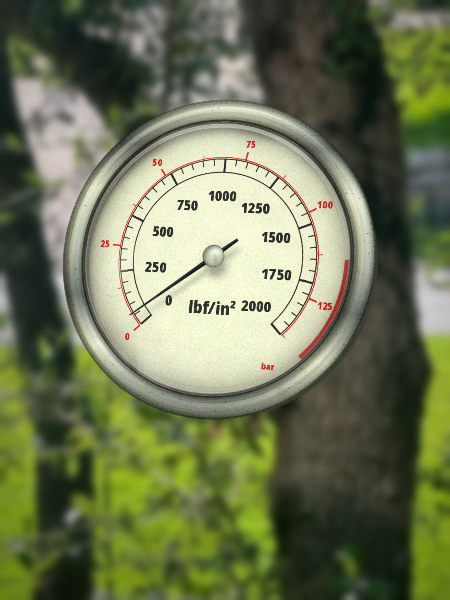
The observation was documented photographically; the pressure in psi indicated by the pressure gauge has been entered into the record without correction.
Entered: 50 psi
